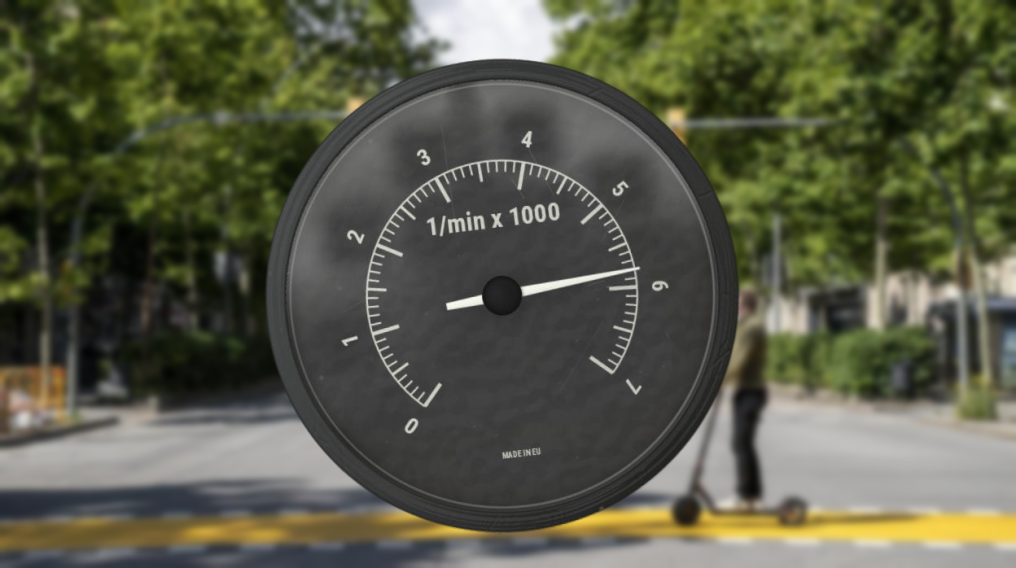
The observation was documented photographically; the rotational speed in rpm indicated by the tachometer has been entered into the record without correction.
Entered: 5800 rpm
